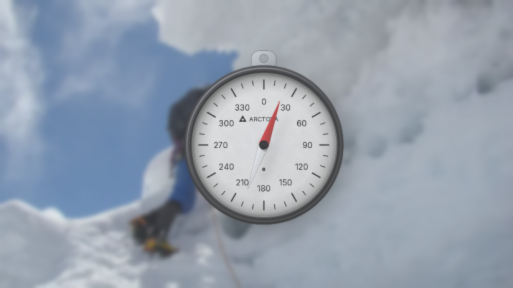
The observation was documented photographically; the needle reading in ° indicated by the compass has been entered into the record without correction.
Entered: 20 °
